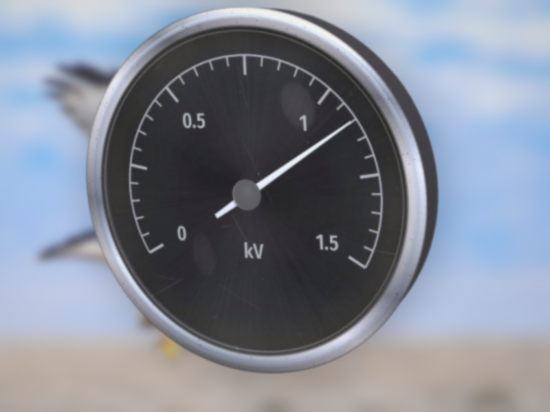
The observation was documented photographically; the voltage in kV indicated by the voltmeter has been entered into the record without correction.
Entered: 1.1 kV
